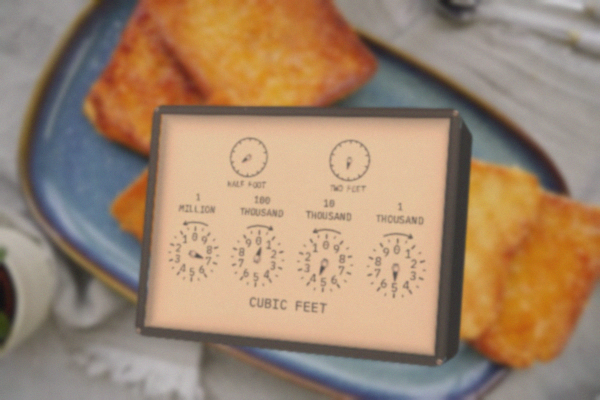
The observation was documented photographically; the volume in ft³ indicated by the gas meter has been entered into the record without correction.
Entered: 704500 ft³
